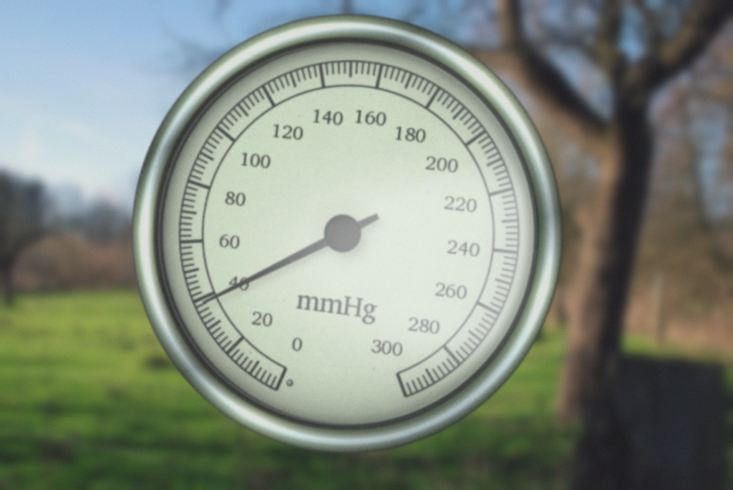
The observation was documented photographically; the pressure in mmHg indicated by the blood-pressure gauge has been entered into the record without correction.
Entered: 38 mmHg
